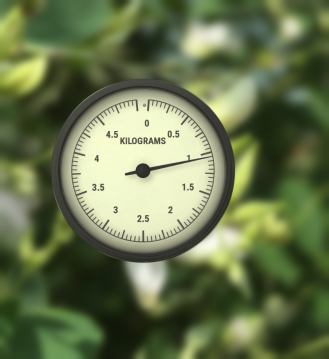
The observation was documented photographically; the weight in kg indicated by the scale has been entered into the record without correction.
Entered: 1.05 kg
